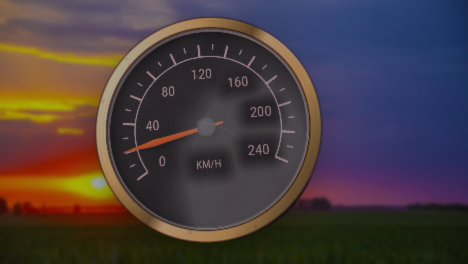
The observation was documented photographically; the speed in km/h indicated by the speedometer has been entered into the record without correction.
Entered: 20 km/h
